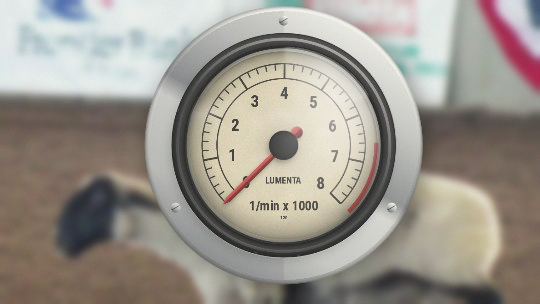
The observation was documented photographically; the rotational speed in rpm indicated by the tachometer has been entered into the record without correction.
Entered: 0 rpm
